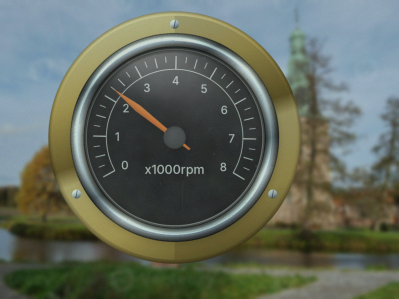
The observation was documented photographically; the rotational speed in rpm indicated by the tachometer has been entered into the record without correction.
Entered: 2250 rpm
